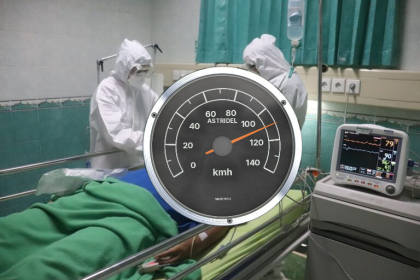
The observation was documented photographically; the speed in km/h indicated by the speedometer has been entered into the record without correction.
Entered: 110 km/h
